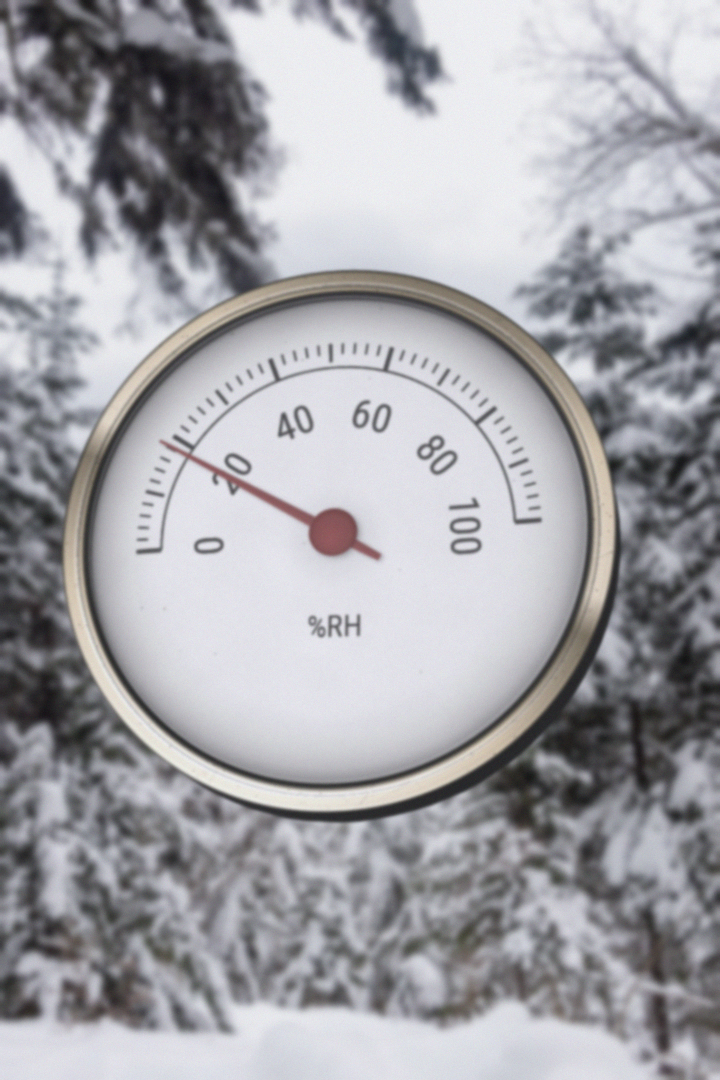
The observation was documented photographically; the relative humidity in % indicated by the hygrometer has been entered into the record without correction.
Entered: 18 %
